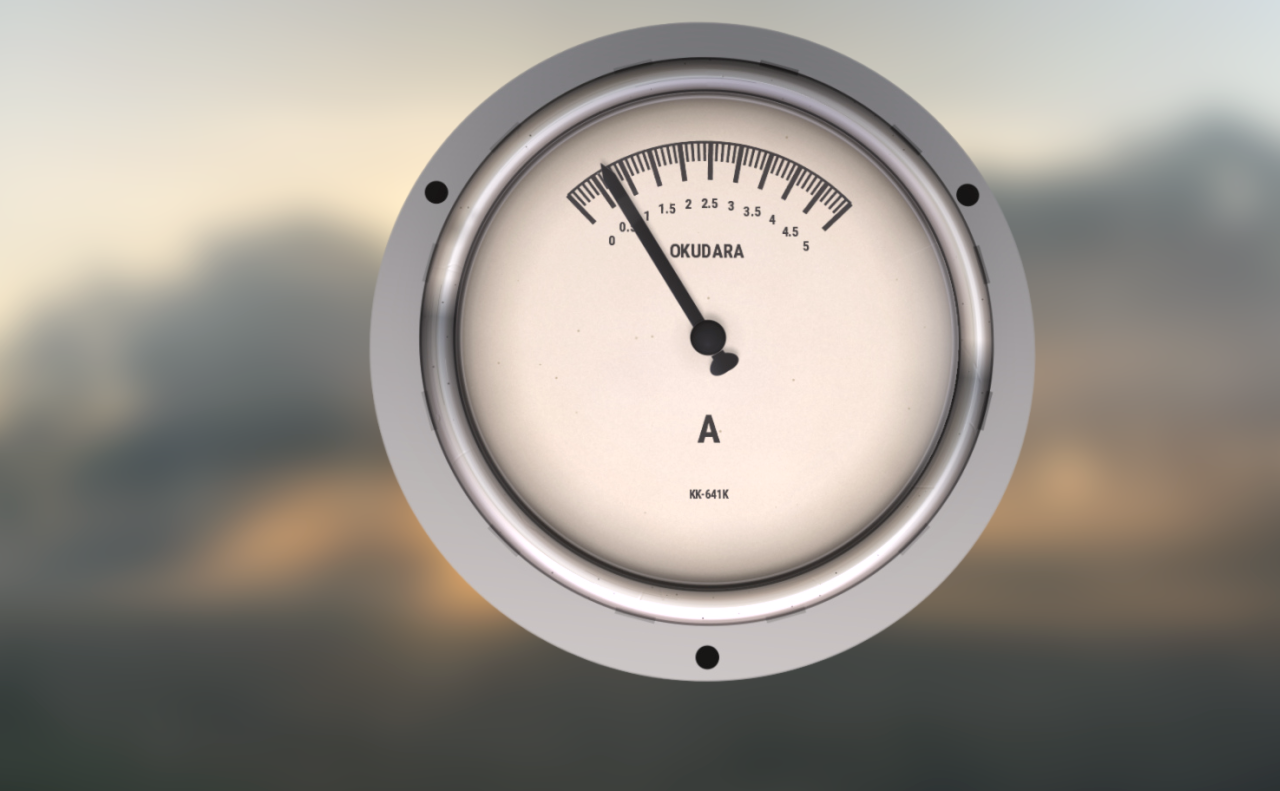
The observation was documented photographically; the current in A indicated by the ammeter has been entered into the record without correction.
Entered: 0.7 A
